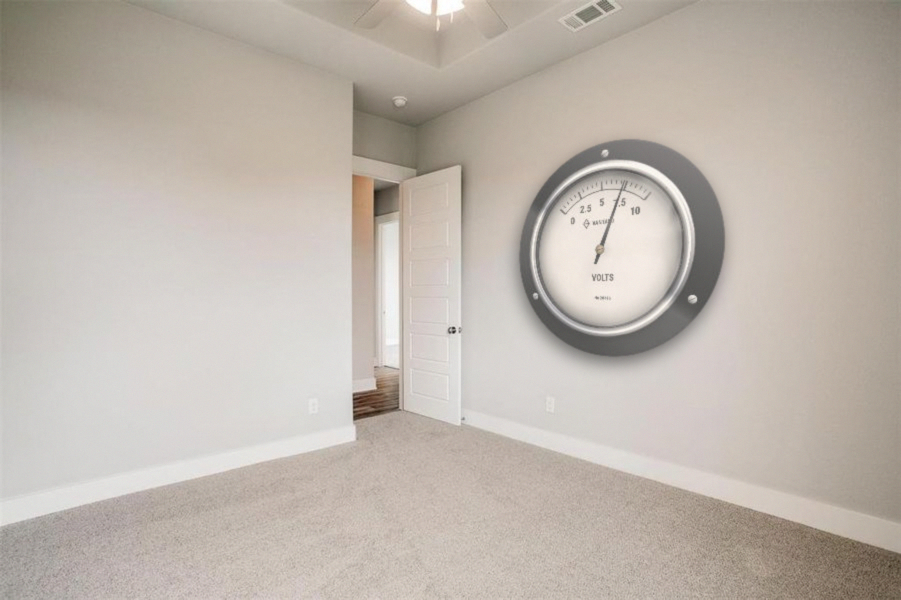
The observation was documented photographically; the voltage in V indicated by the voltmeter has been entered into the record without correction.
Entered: 7.5 V
